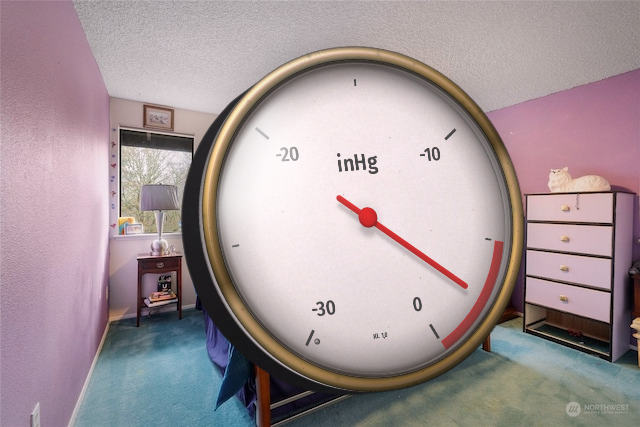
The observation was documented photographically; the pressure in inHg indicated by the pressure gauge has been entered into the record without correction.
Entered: -2.5 inHg
